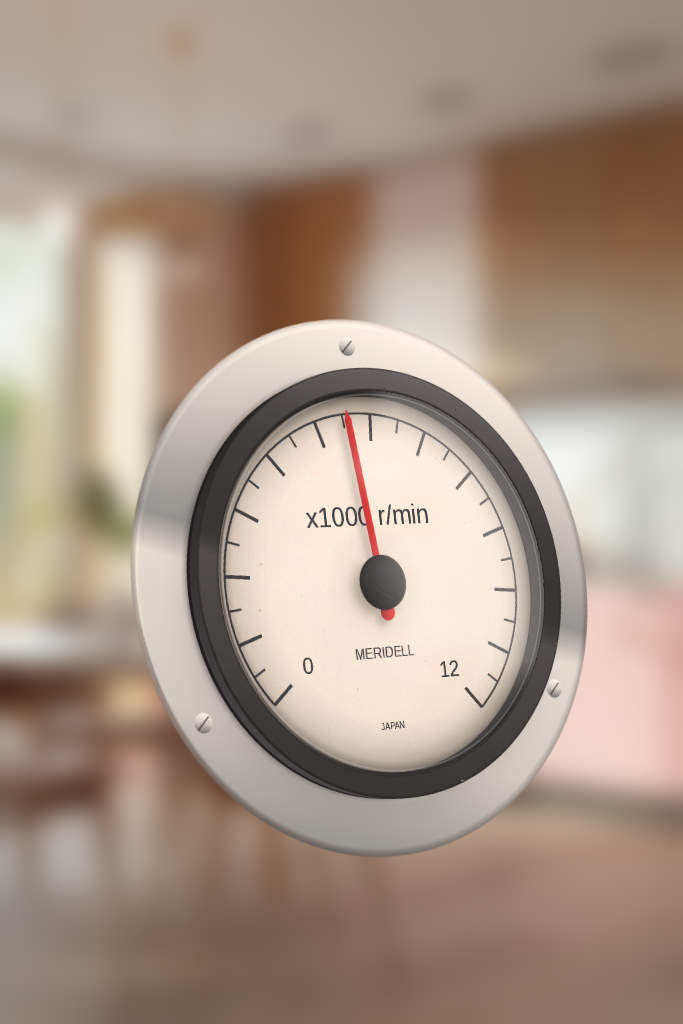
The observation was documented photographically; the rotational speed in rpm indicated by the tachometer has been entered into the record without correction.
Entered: 5500 rpm
